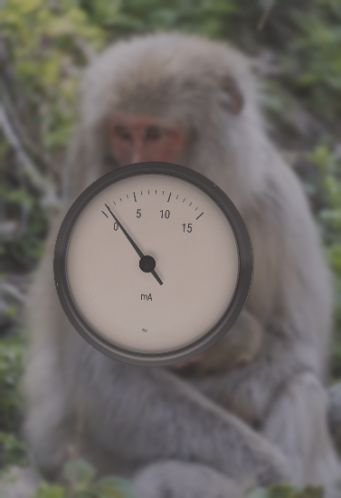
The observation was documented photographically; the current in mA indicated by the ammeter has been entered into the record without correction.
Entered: 1 mA
